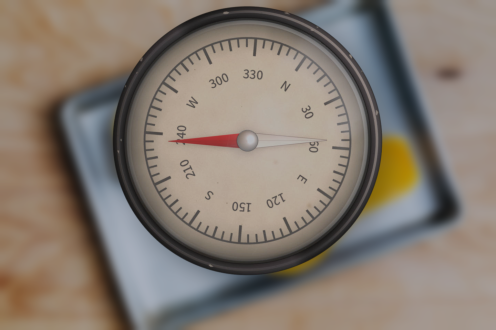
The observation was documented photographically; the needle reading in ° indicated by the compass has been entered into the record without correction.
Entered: 235 °
